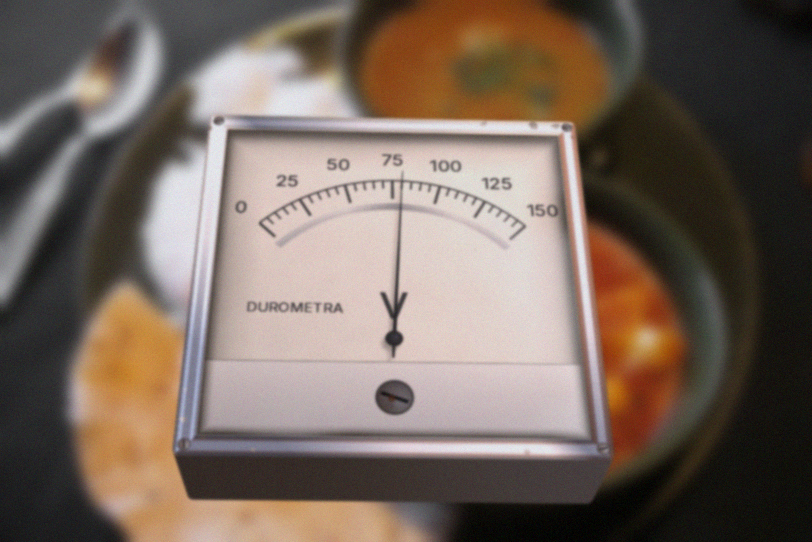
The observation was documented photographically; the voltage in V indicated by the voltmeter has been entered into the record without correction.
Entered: 80 V
